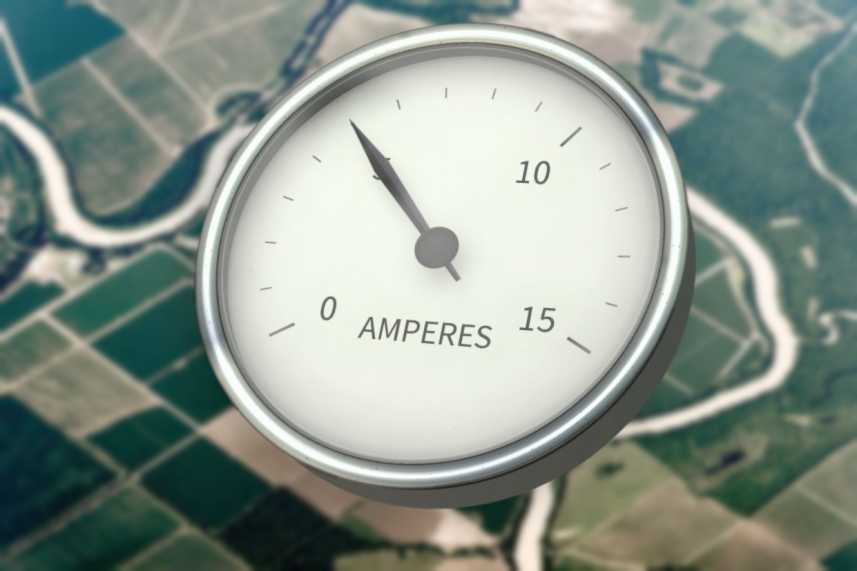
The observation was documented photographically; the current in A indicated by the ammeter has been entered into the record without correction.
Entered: 5 A
